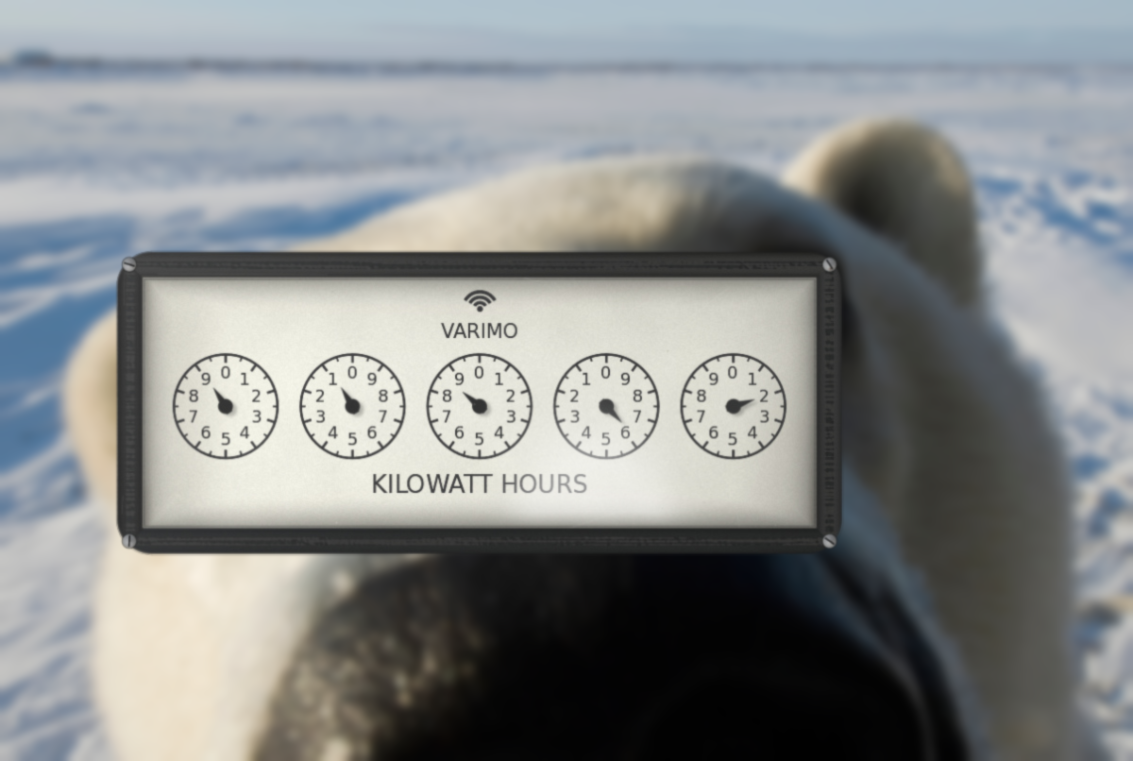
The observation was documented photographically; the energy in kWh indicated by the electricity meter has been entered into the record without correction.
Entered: 90862 kWh
